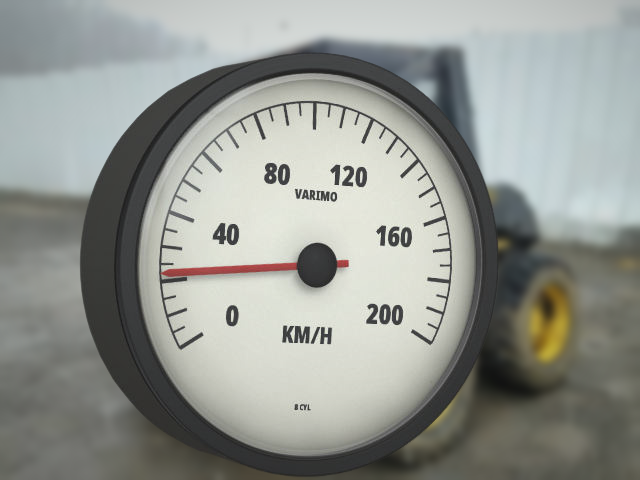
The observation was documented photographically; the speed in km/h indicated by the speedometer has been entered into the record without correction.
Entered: 22.5 km/h
